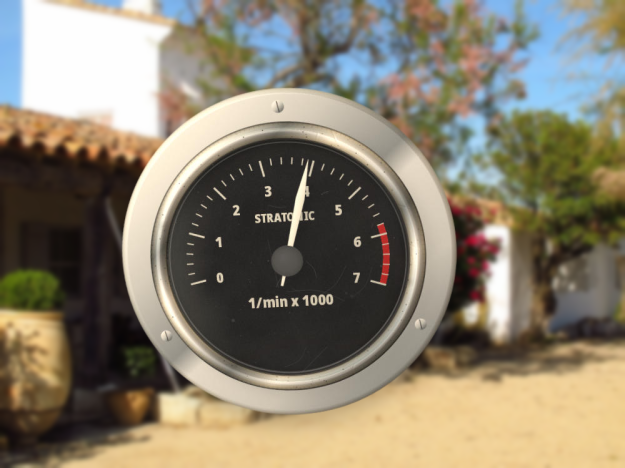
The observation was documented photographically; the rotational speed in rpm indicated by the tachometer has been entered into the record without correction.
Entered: 3900 rpm
